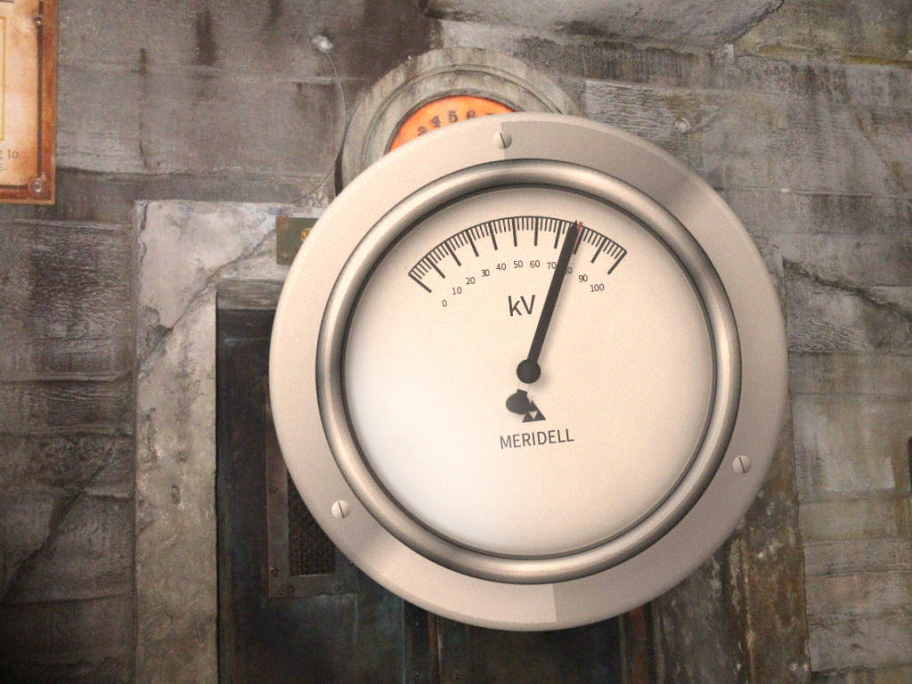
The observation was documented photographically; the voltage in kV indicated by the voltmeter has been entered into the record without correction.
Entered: 76 kV
